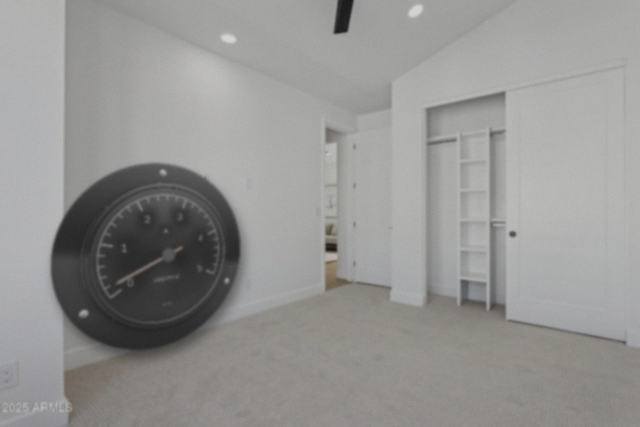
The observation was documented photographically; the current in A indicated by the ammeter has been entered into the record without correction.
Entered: 0.2 A
